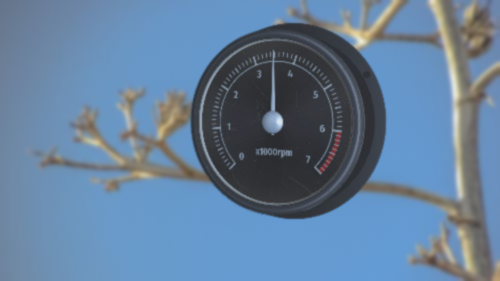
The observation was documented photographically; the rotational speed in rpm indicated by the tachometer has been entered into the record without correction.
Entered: 3500 rpm
